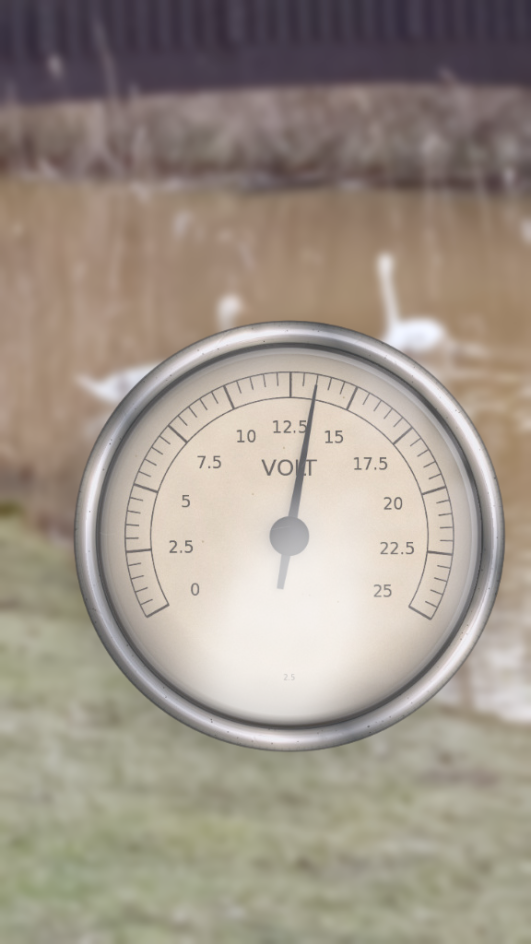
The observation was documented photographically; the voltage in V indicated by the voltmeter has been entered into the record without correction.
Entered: 13.5 V
